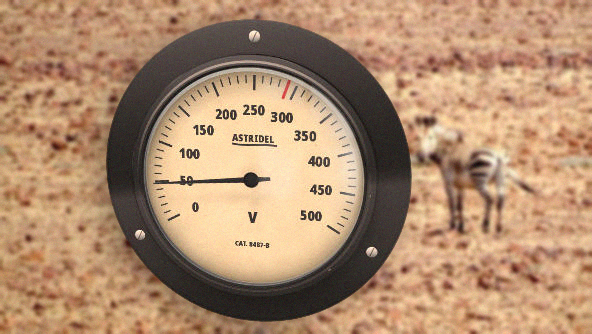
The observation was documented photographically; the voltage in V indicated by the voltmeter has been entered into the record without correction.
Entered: 50 V
